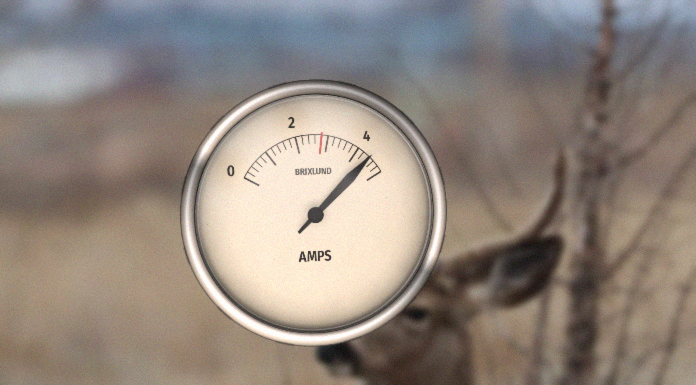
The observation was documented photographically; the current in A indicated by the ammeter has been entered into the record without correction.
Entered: 4.4 A
